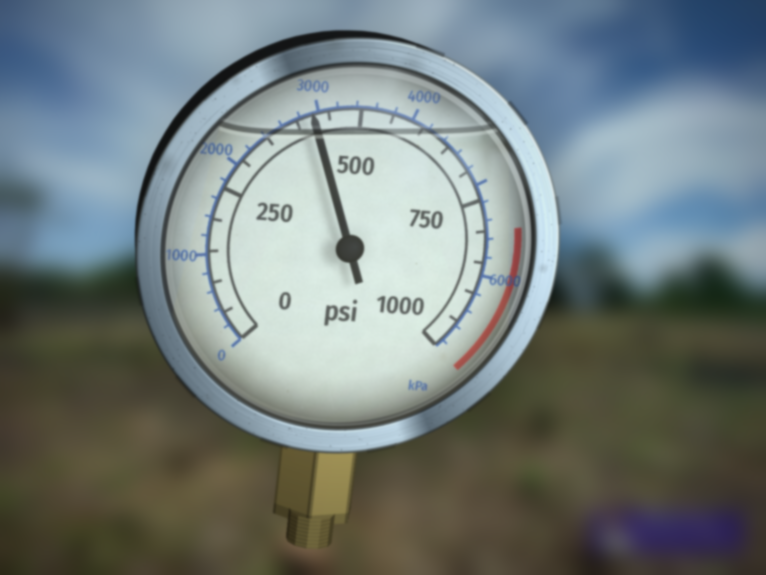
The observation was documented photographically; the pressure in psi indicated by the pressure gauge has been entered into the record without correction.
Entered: 425 psi
